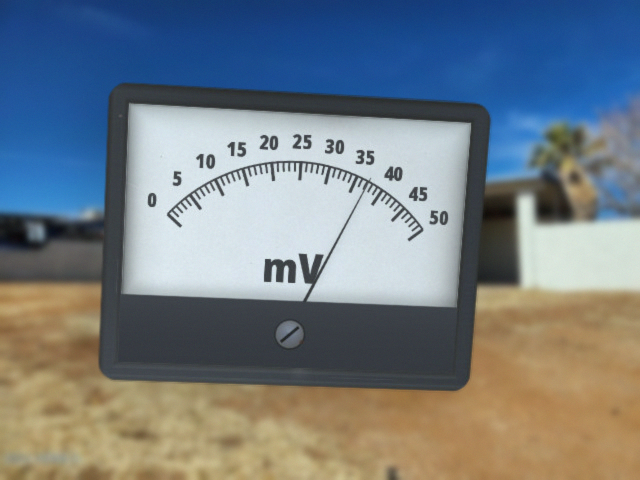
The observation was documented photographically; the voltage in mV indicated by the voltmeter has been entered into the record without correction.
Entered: 37 mV
